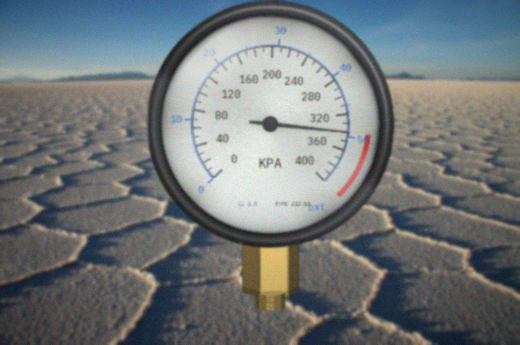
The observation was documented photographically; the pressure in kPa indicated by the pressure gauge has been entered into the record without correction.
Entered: 340 kPa
